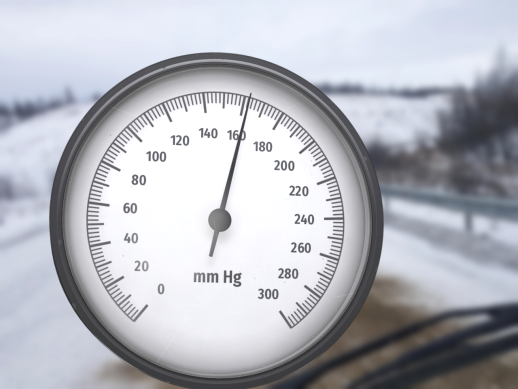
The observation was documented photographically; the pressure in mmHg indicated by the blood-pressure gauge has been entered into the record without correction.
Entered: 162 mmHg
